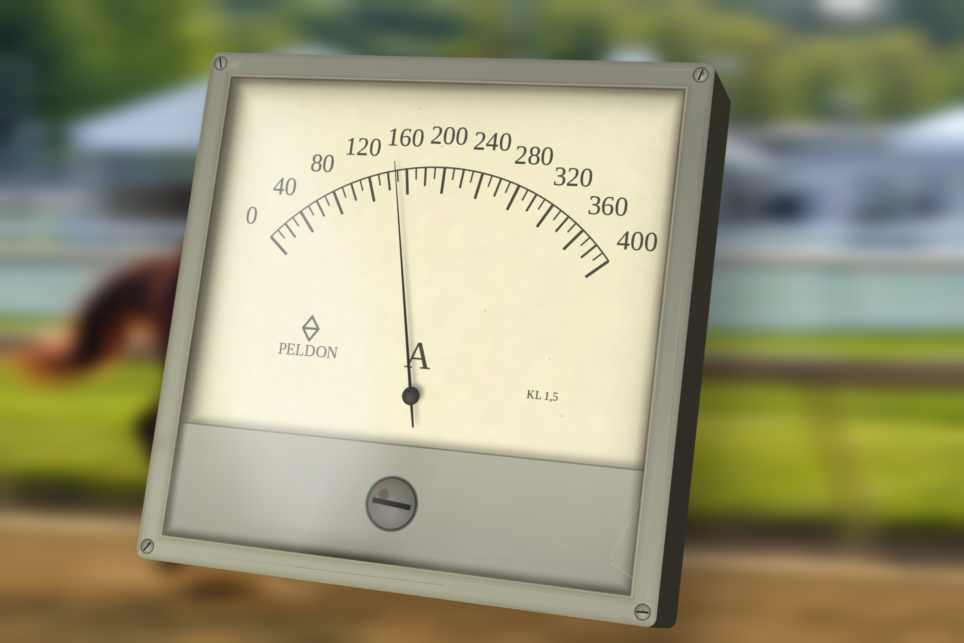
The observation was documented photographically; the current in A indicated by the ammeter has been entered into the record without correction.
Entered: 150 A
